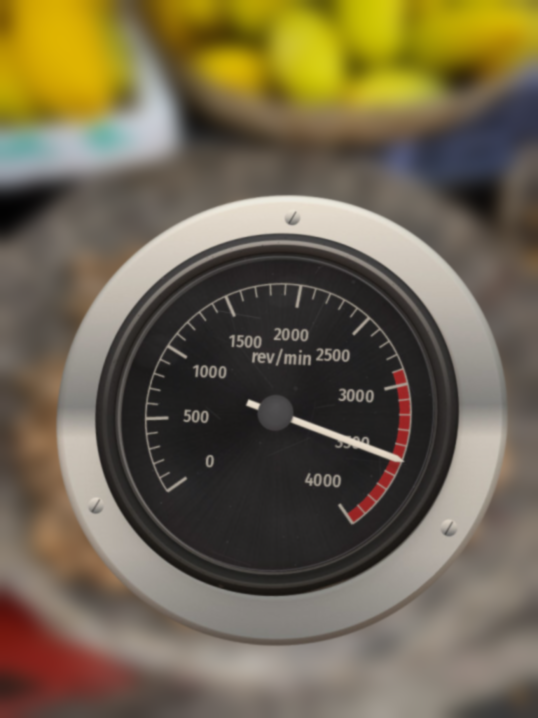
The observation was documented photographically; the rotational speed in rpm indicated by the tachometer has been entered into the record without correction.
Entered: 3500 rpm
